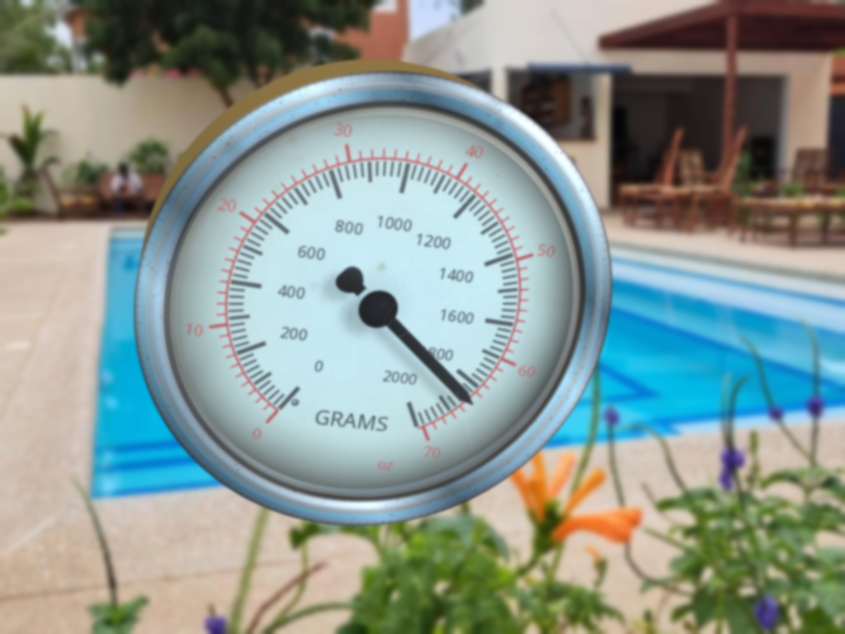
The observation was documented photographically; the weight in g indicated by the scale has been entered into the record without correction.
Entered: 1840 g
